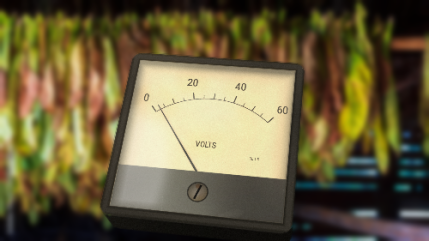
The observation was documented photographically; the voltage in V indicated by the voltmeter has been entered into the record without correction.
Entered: 2.5 V
